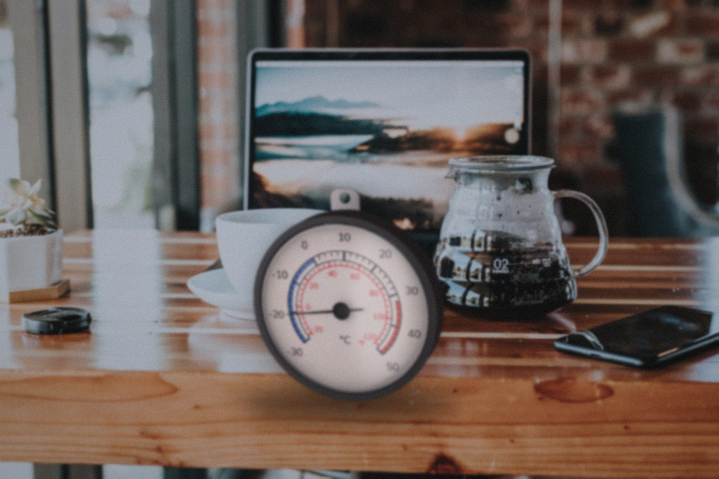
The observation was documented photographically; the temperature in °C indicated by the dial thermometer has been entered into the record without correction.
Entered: -20 °C
